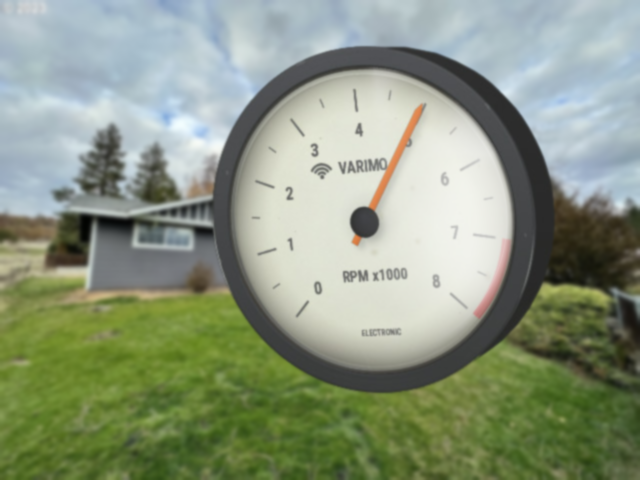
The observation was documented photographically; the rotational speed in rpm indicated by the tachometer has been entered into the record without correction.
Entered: 5000 rpm
